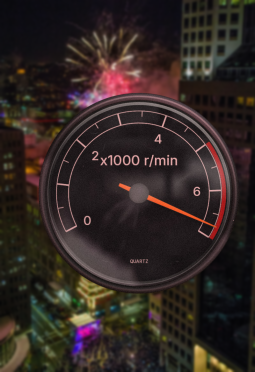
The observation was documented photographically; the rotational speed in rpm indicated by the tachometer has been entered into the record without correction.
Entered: 6750 rpm
